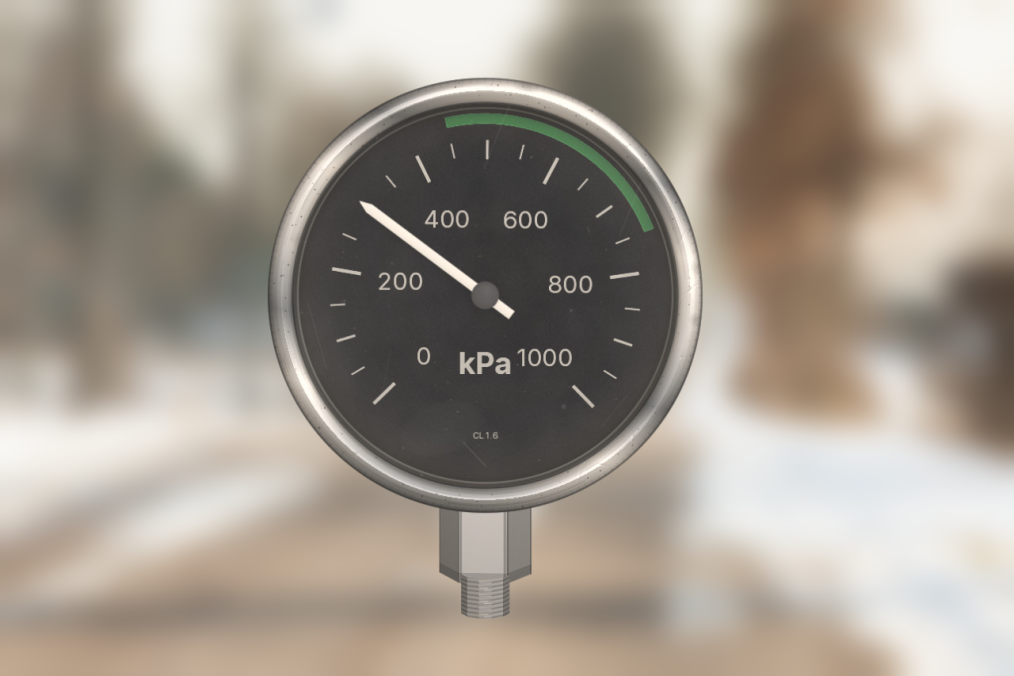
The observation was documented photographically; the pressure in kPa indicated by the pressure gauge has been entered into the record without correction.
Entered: 300 kPa
